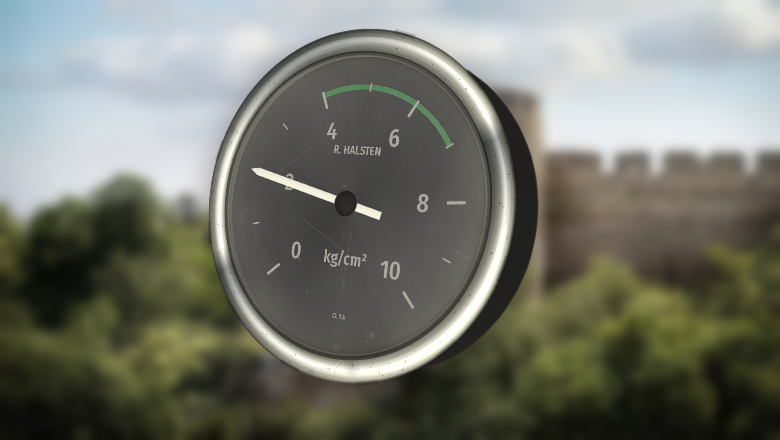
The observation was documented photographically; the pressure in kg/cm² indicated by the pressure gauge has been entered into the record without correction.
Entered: 2 kg/cm²
